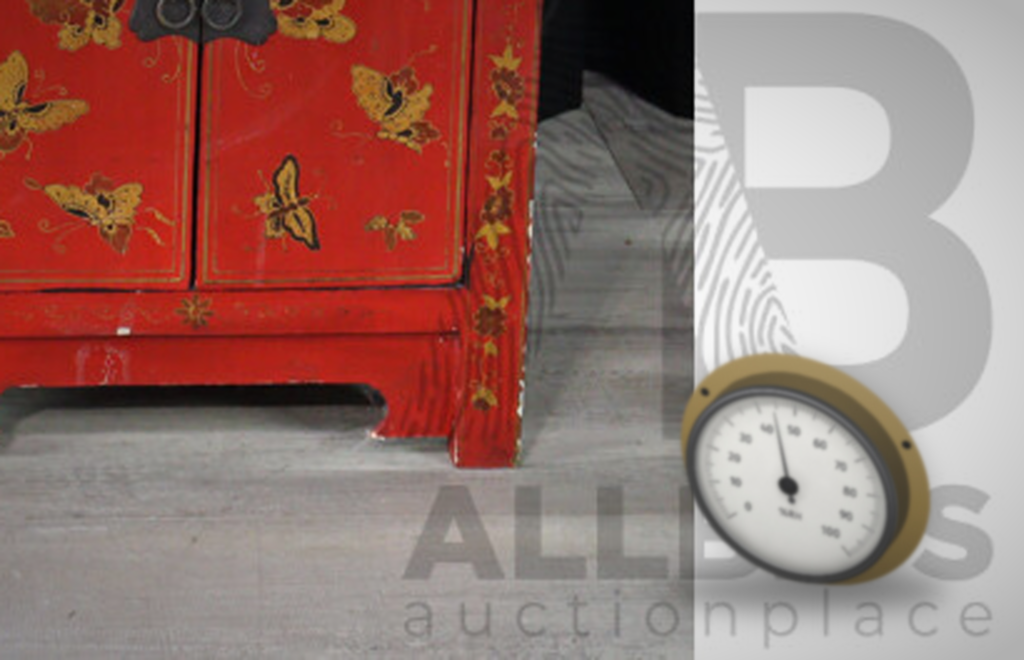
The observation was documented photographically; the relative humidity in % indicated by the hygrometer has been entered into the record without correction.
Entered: 45 %
